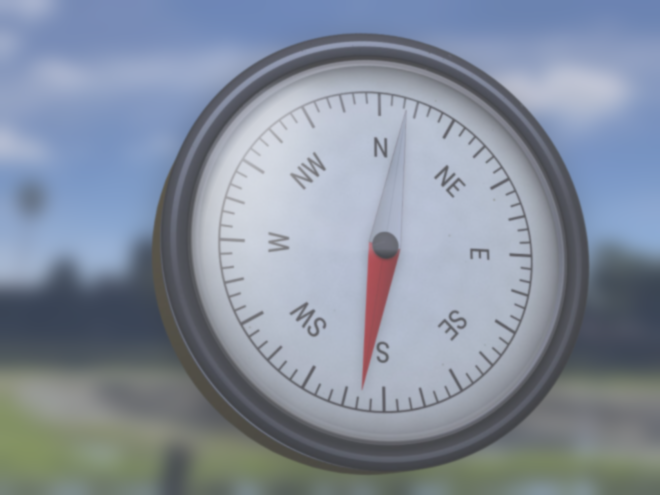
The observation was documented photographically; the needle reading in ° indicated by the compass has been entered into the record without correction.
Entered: 190 °
